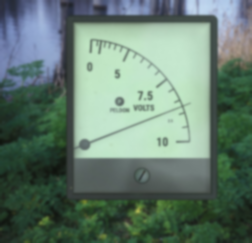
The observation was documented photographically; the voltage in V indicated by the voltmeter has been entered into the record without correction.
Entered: 8.75 V
